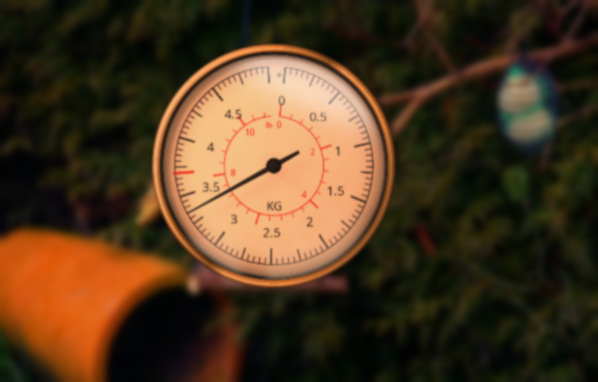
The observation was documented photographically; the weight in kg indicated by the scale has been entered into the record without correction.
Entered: 3.35 kg
